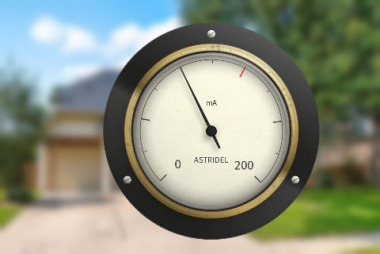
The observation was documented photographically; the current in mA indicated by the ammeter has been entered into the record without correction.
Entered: 80 mA
